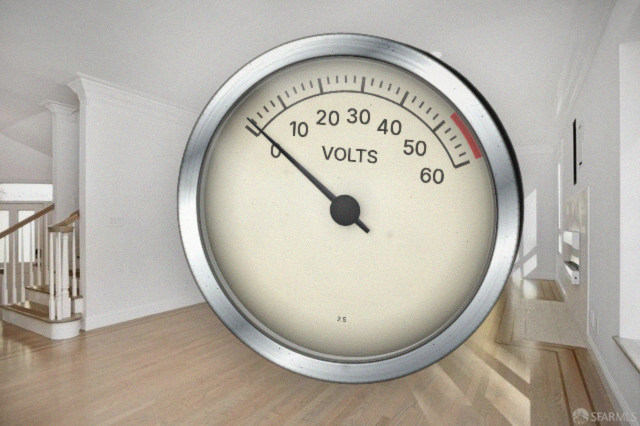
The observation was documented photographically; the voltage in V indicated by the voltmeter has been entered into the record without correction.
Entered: 2 V
